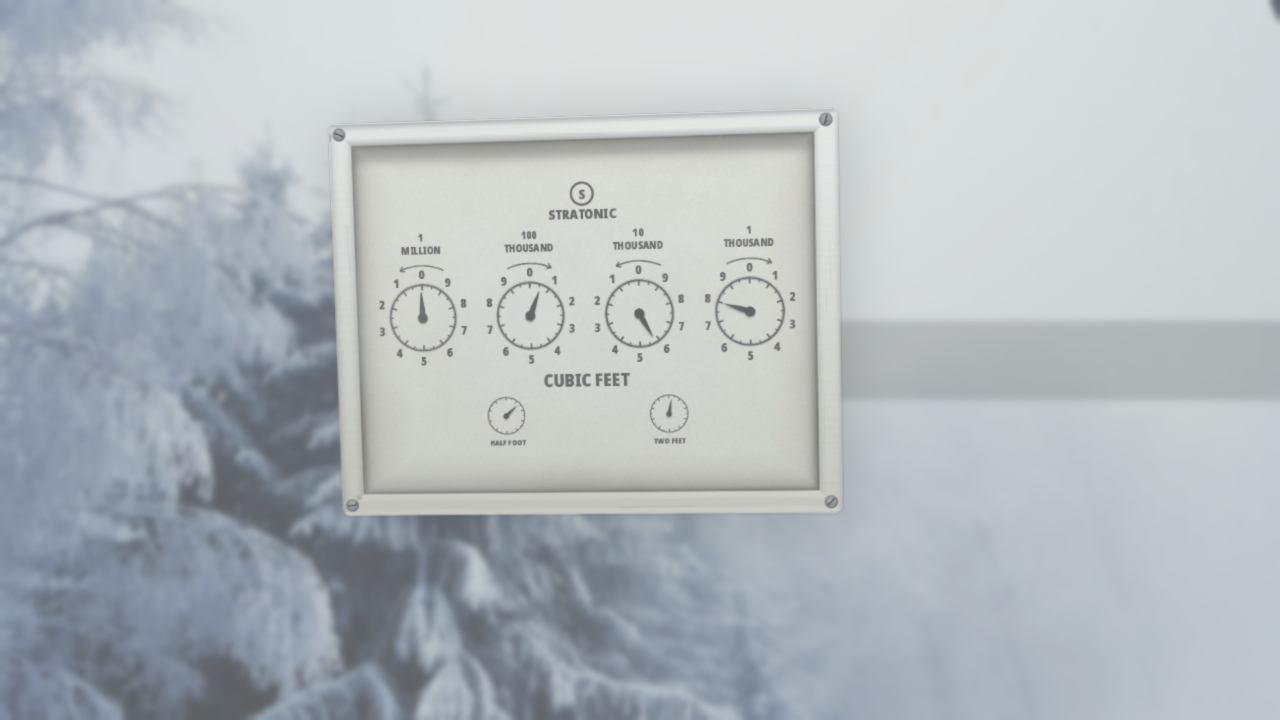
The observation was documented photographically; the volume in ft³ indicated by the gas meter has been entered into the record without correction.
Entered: 5800 ft³
